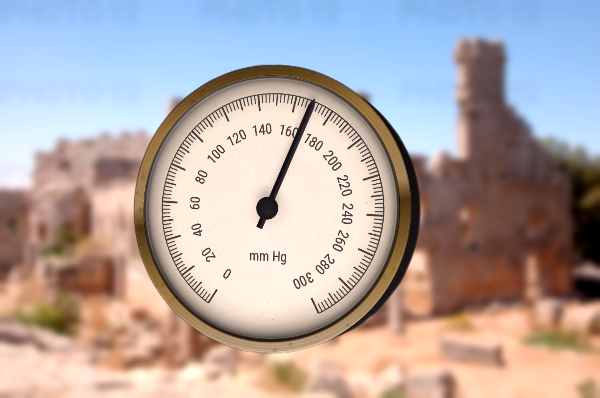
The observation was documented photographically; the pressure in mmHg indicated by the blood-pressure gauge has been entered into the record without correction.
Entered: 170 mmHg
